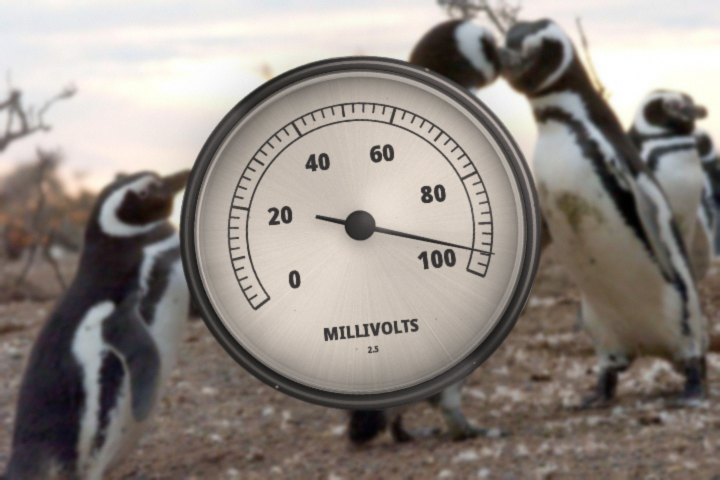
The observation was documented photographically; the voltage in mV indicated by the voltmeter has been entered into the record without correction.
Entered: 96 mV
